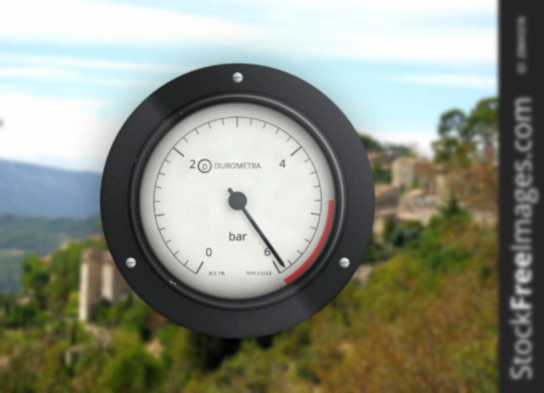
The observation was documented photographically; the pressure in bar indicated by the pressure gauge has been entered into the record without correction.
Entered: 5.9 bar
